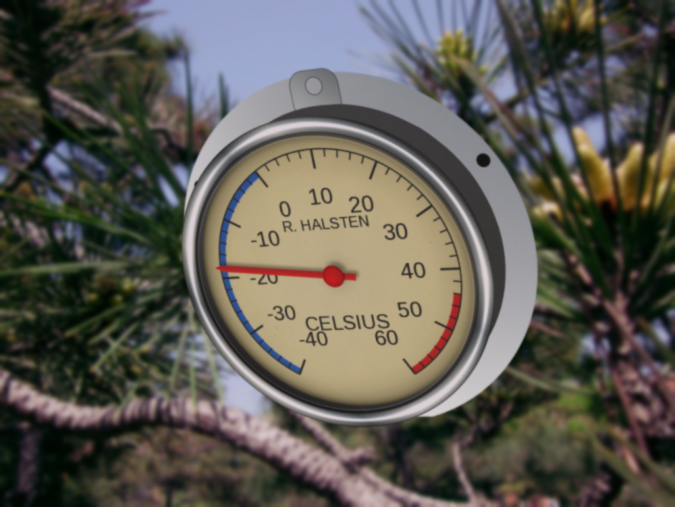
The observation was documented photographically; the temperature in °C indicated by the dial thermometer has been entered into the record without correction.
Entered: -18 °C
